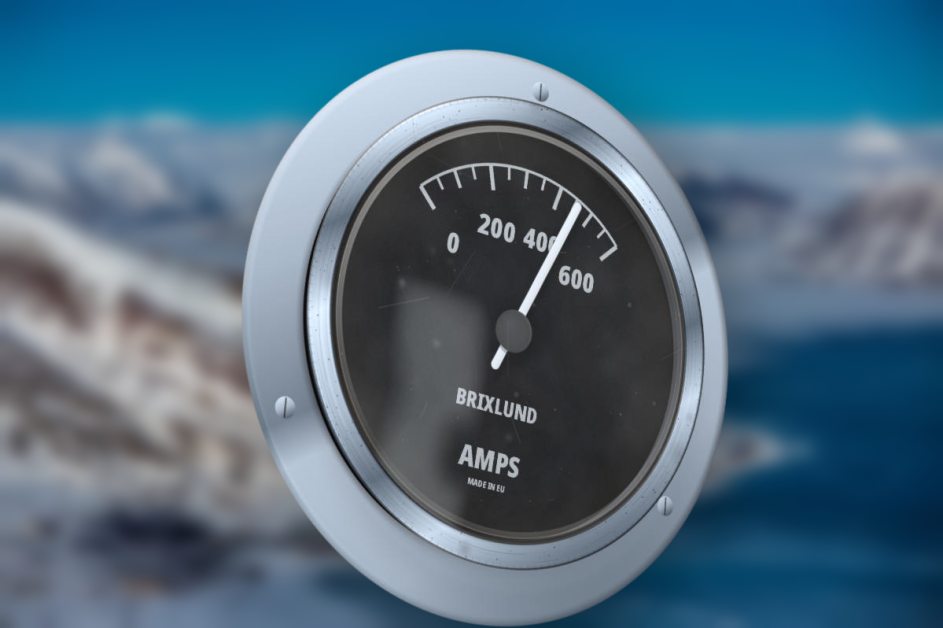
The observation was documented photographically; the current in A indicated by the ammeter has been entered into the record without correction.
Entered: 450 A
